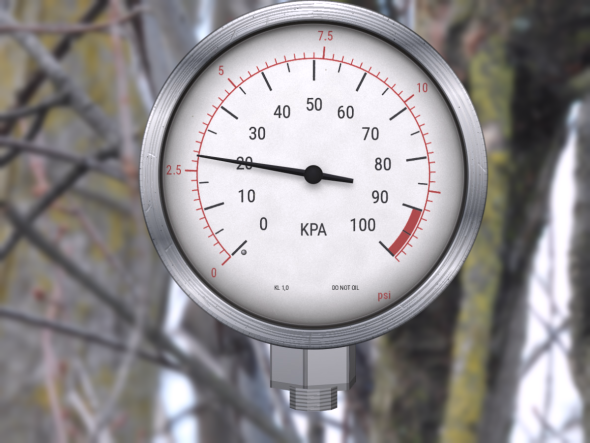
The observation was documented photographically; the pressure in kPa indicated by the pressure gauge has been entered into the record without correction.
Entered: 20 kPa
